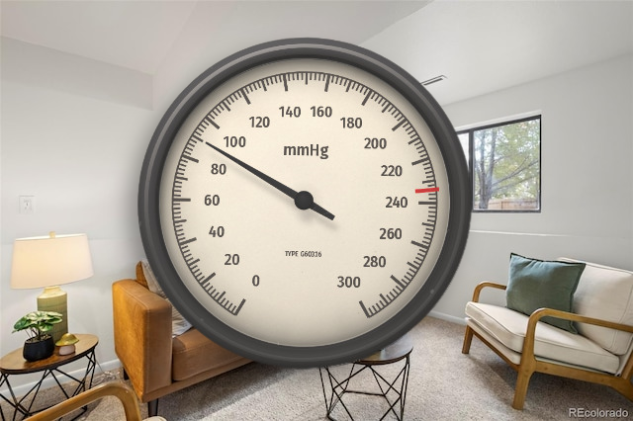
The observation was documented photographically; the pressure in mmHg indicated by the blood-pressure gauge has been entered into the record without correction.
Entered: 90 mmHg
